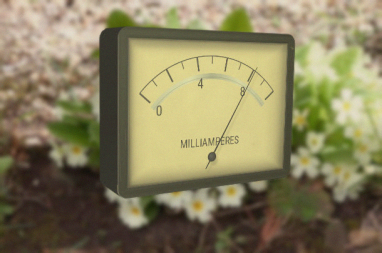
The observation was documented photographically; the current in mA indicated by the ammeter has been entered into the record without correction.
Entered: 8 mA
